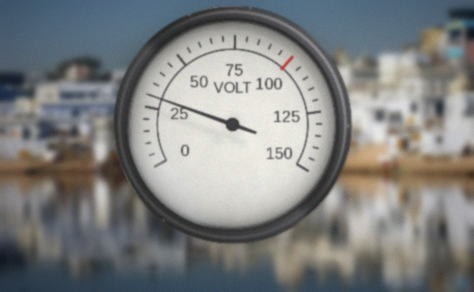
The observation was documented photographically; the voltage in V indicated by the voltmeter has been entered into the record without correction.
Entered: 30 V
